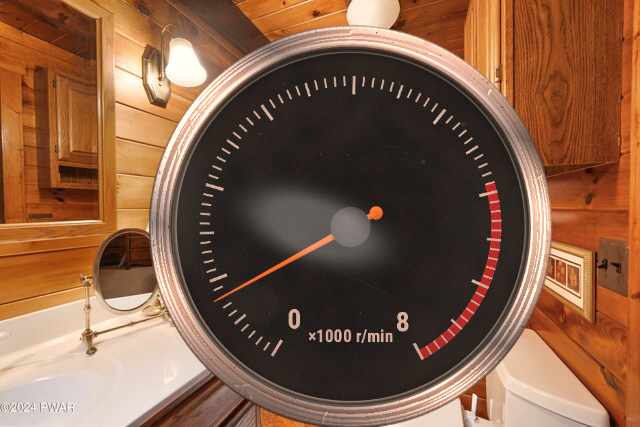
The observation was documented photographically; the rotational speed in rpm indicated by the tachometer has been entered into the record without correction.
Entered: 800 rpm
